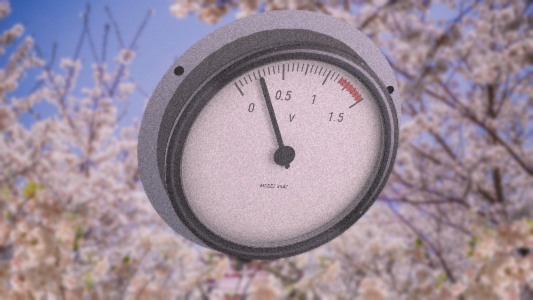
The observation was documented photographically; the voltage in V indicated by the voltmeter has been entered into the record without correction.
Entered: 0.25 V
